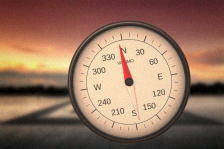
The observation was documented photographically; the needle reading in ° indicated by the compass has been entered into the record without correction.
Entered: 355 °
